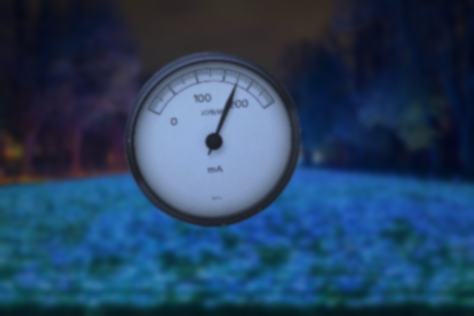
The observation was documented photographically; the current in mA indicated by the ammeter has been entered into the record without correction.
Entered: 175 mA
